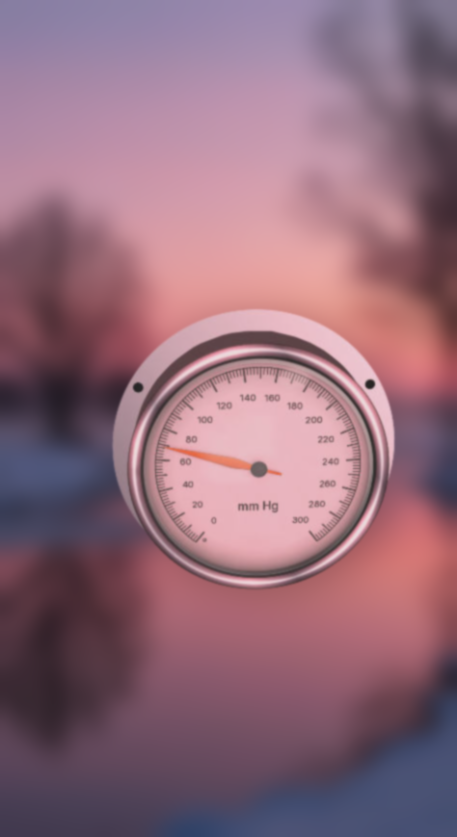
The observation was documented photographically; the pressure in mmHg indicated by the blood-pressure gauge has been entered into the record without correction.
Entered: 70 mmHg
